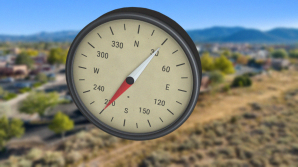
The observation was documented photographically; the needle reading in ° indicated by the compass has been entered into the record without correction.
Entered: 210 °
